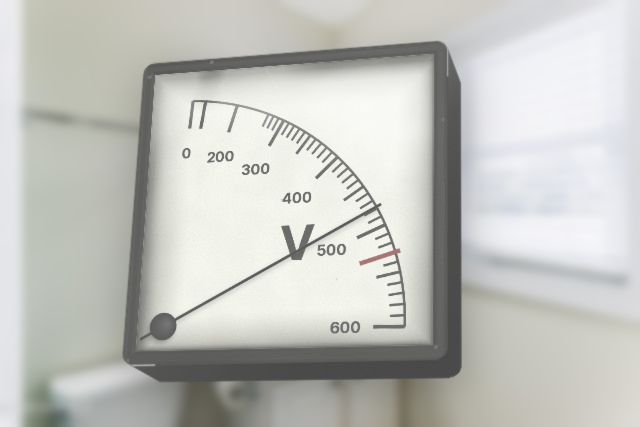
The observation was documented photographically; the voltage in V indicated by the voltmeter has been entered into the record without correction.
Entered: 480 V
